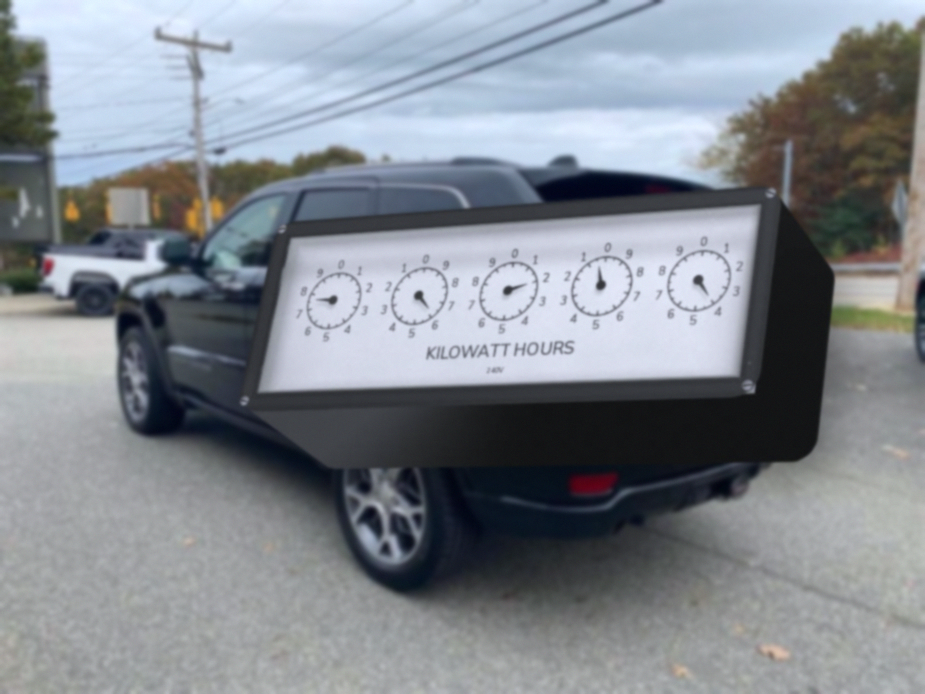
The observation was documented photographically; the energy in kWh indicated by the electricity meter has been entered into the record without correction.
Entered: 76204 kWh
